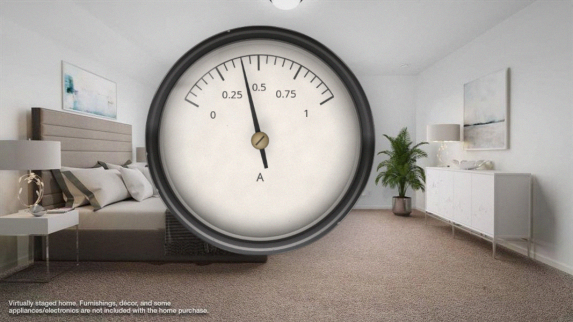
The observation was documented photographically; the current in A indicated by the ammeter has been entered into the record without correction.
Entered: 0.4 A
